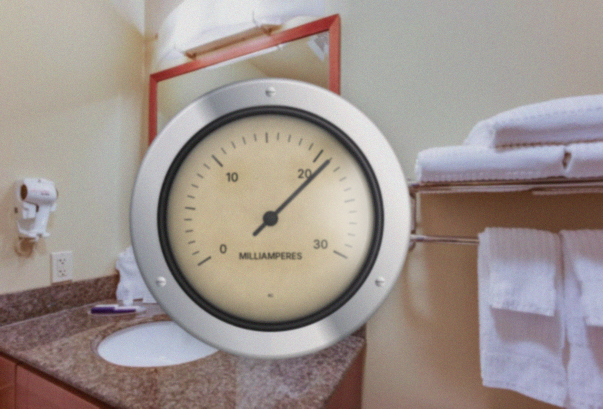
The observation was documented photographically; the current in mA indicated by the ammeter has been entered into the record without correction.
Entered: 21 mA
